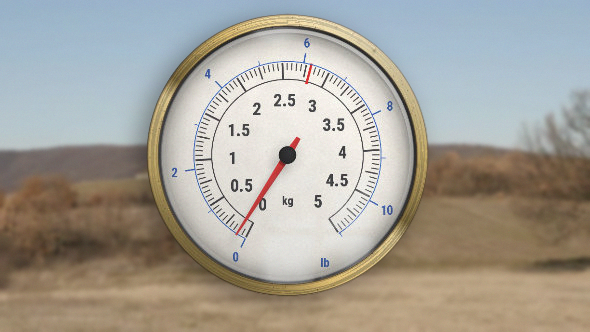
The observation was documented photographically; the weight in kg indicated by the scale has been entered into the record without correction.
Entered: 0.1 kg
